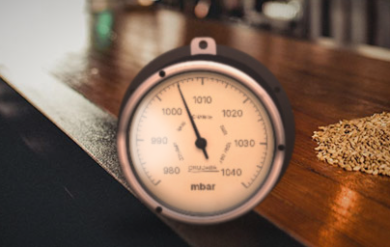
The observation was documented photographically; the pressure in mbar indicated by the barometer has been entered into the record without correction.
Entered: 1005 mbar
